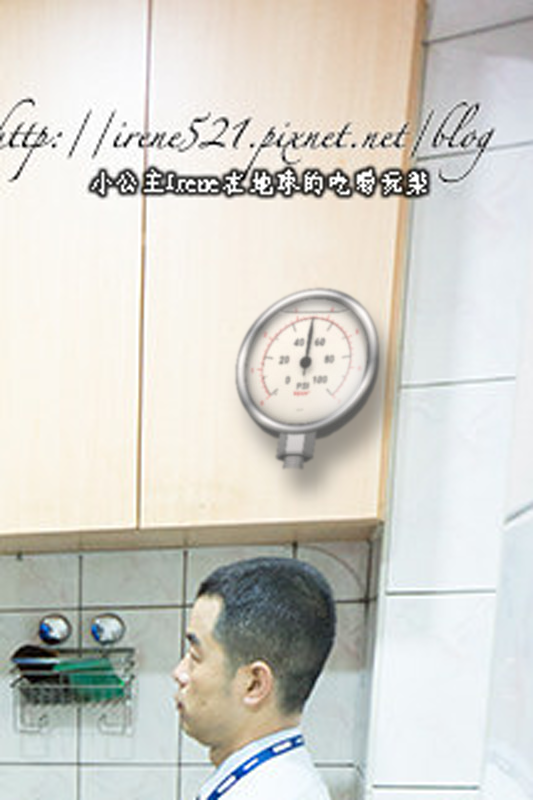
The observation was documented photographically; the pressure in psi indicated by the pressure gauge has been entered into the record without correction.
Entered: 50 psi
